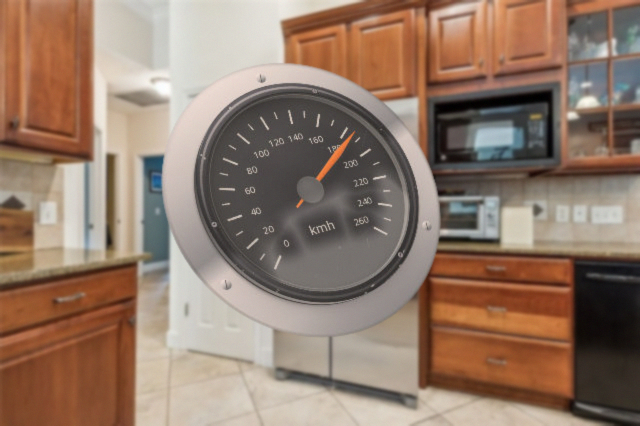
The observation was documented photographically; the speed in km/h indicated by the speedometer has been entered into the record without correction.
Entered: 185 km/h
